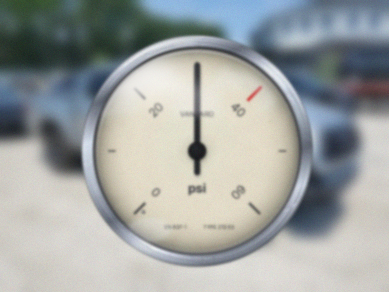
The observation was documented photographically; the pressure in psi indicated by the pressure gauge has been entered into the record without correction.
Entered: 30 psi
